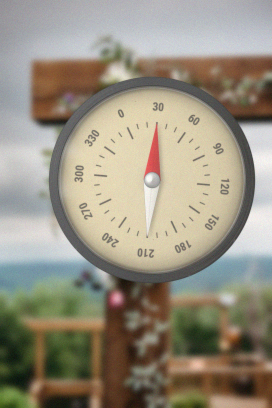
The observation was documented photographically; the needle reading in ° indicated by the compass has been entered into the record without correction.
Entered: 30 °
